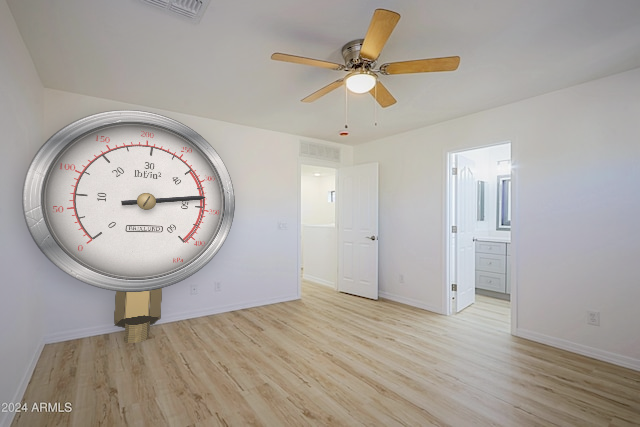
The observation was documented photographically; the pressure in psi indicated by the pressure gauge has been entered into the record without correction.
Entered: 47.5 psi
